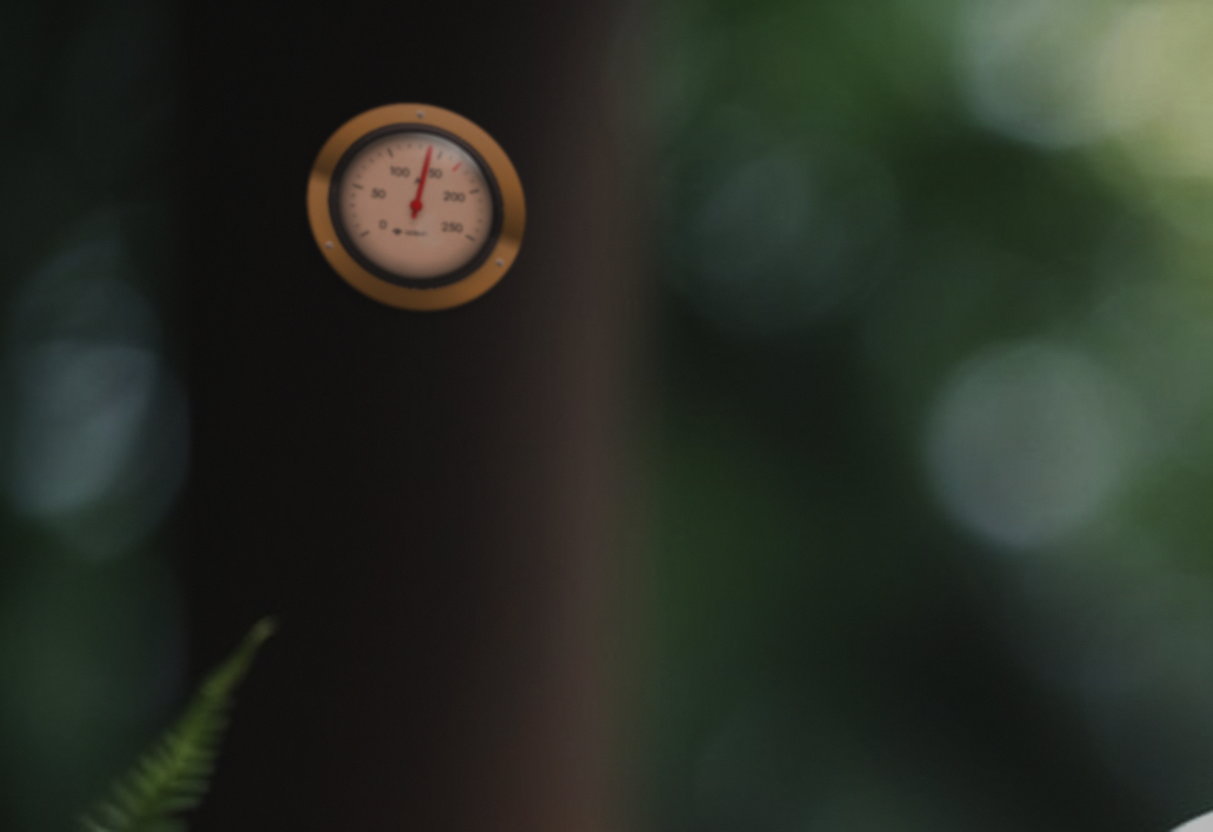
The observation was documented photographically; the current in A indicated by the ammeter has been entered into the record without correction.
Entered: 140 A
